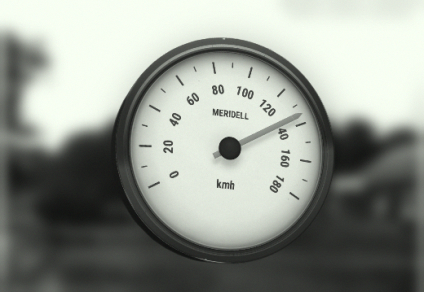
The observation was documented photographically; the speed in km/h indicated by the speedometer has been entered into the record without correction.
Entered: 135 km/h
